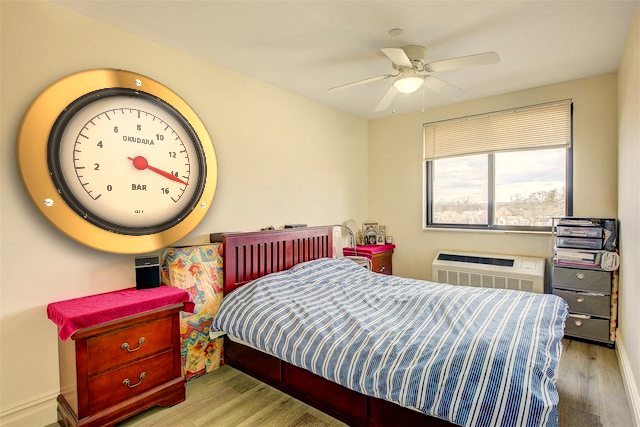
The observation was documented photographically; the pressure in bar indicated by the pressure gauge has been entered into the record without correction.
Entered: 14.5 bar
